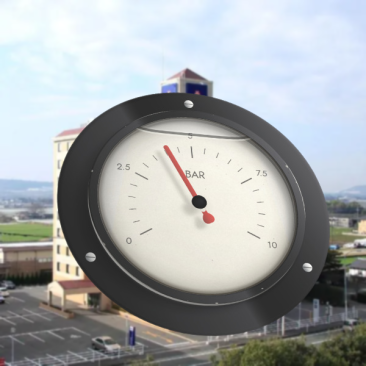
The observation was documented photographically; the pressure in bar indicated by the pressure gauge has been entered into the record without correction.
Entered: 4 bar
